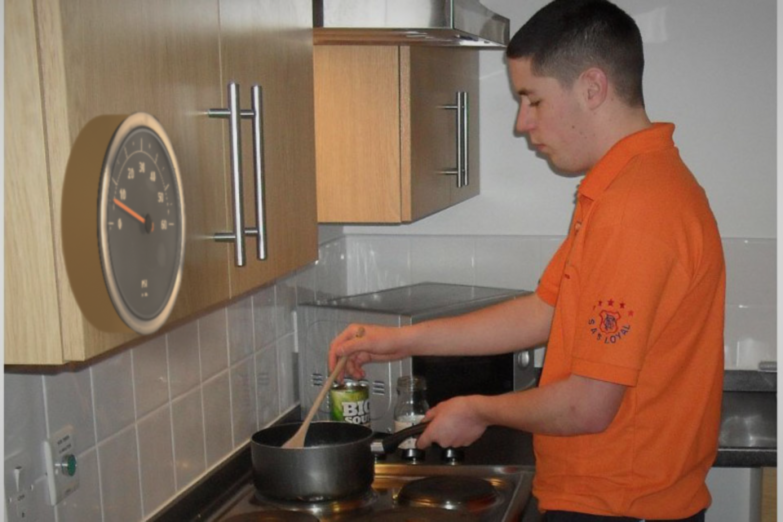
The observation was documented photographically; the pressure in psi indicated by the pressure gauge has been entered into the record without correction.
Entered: 5 psi
